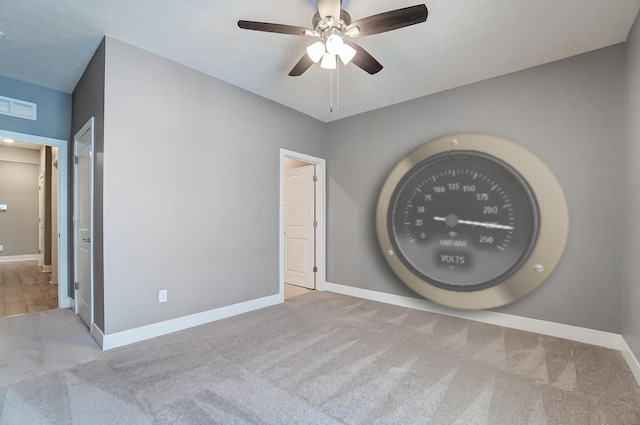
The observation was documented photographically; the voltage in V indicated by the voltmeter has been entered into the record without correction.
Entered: 225 V
